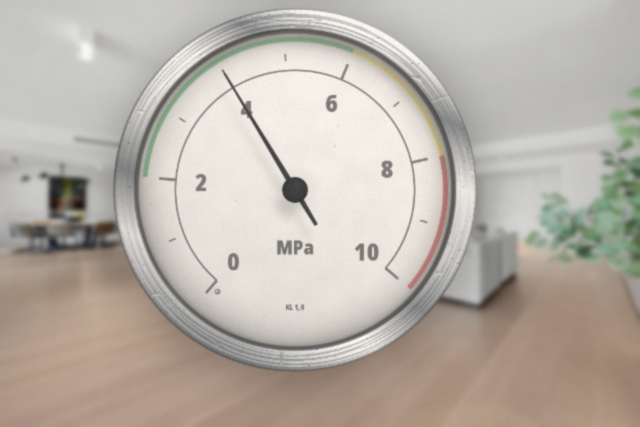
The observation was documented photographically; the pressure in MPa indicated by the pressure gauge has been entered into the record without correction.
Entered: 4 MPa
